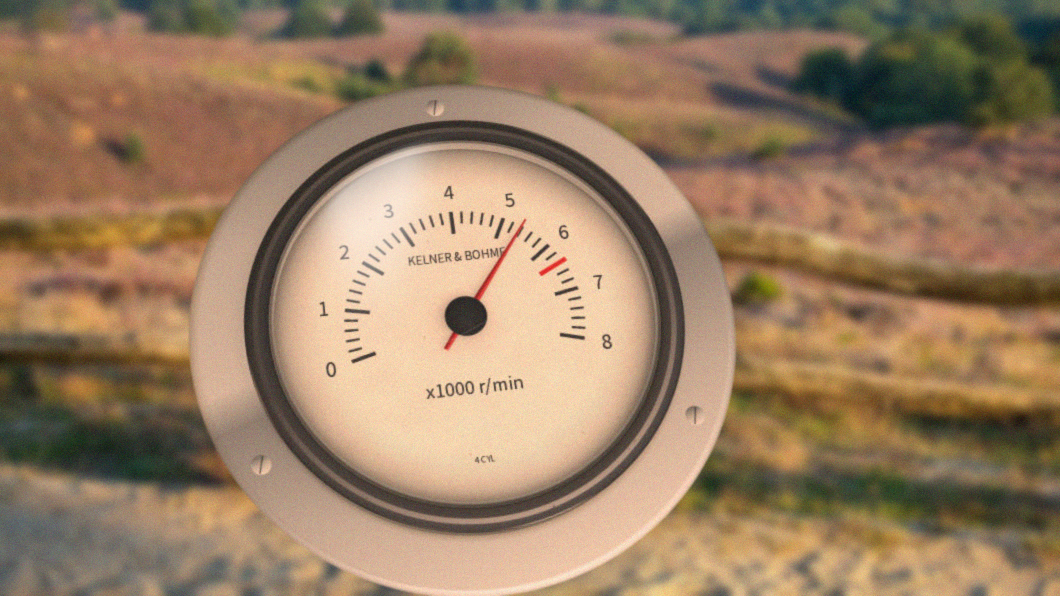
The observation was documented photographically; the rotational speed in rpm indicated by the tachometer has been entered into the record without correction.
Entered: 5400 rpm
